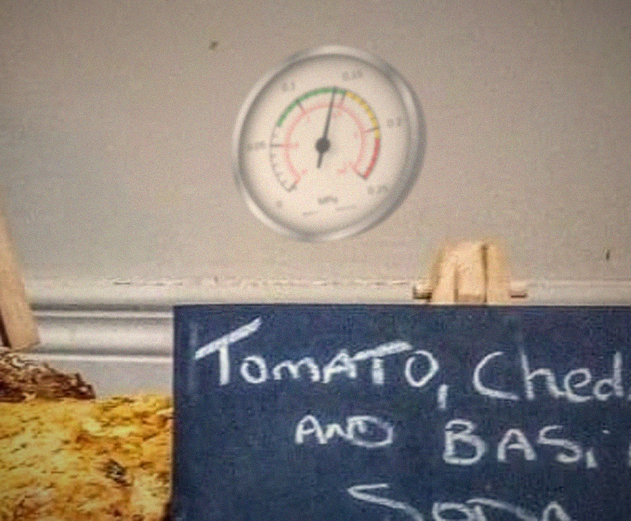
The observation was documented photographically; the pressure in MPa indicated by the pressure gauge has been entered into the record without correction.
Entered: 0.14 MPa
